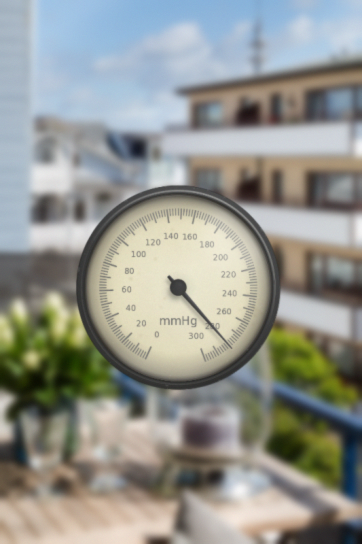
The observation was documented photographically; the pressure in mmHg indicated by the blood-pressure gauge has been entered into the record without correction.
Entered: 280 mmHg
